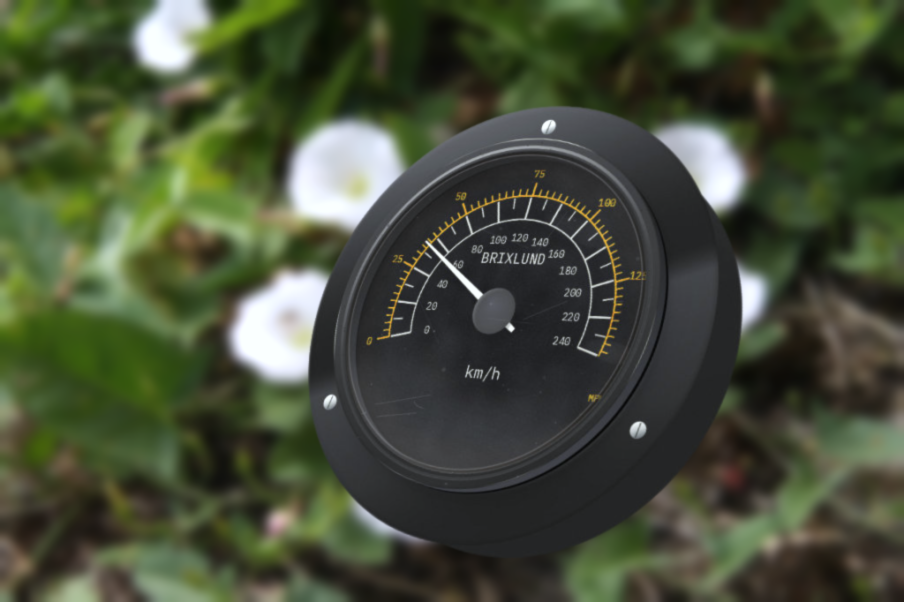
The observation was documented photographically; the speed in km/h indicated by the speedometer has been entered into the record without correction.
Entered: 55 km/h
